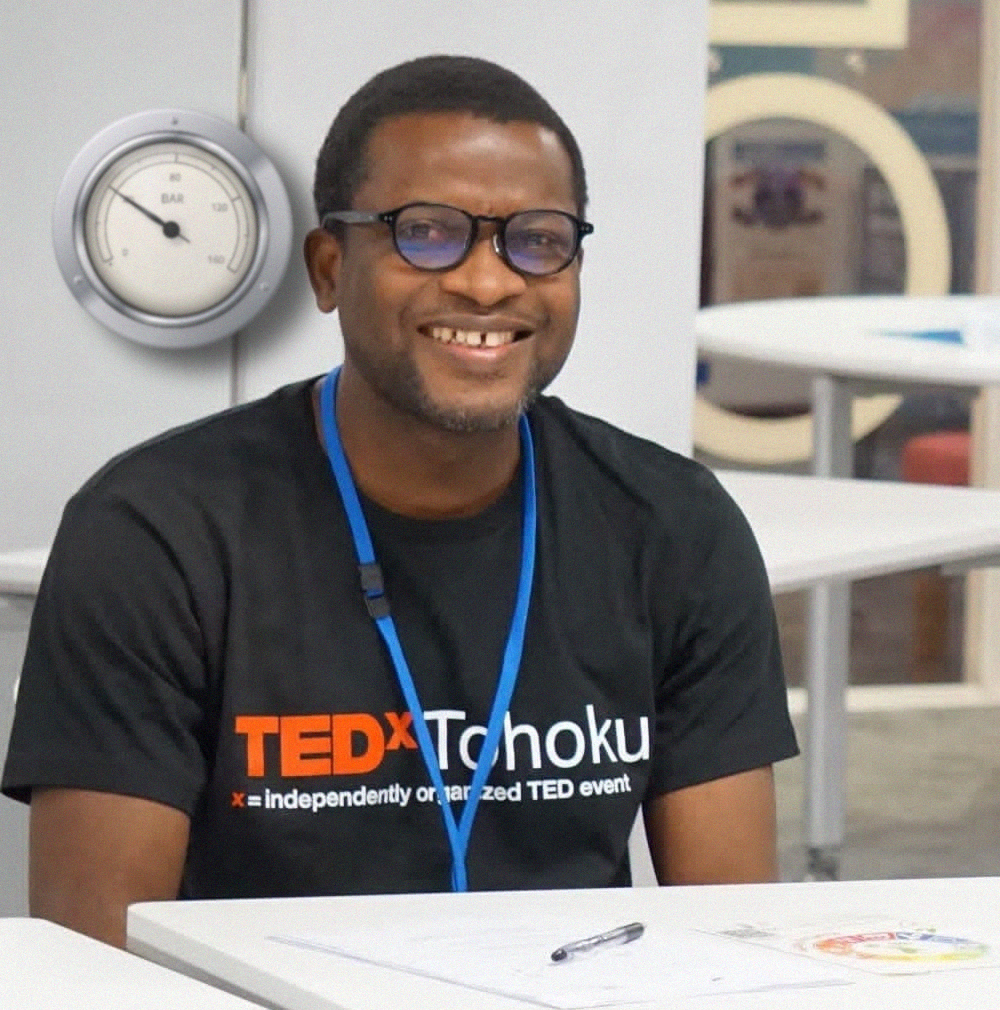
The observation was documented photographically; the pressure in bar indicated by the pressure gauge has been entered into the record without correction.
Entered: 40 bar
